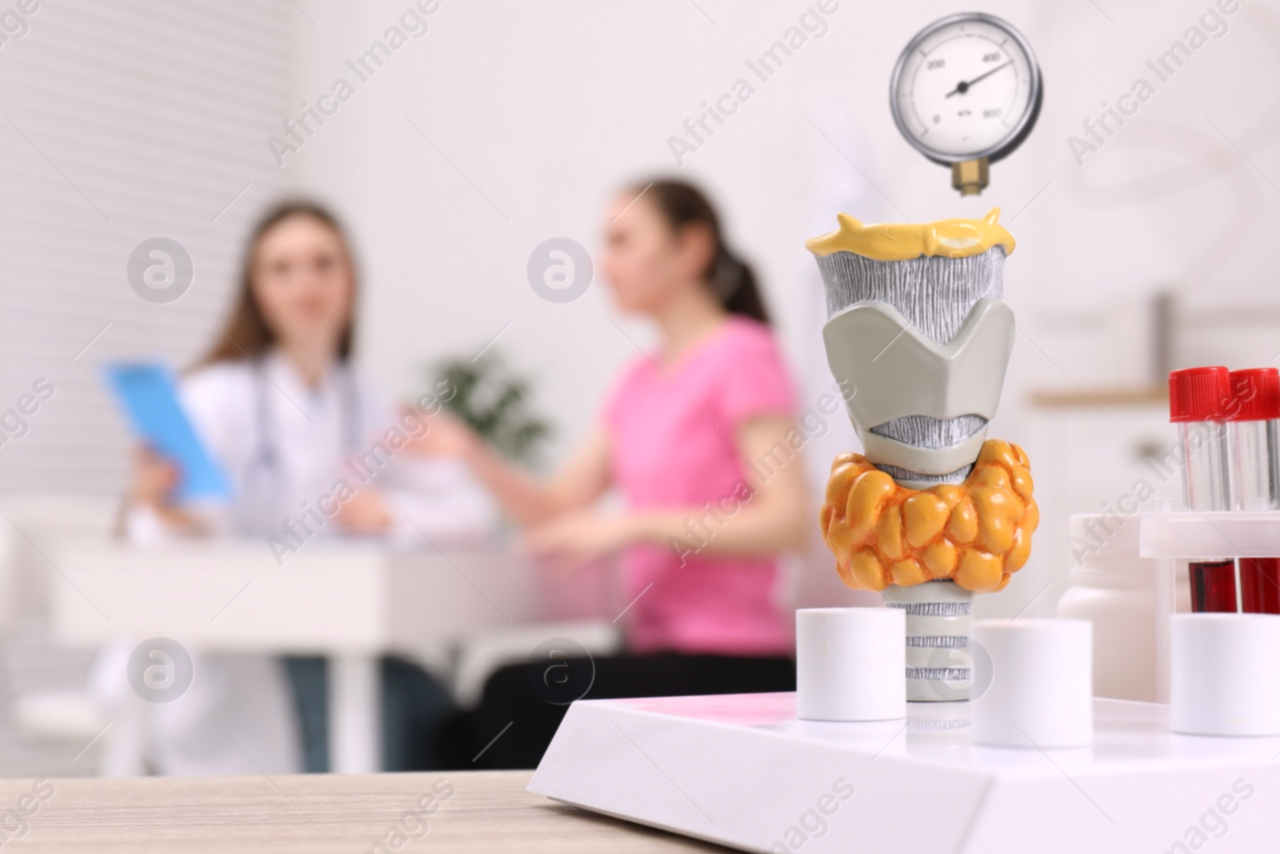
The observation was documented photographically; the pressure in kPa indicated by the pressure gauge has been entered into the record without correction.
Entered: 450 kPa
